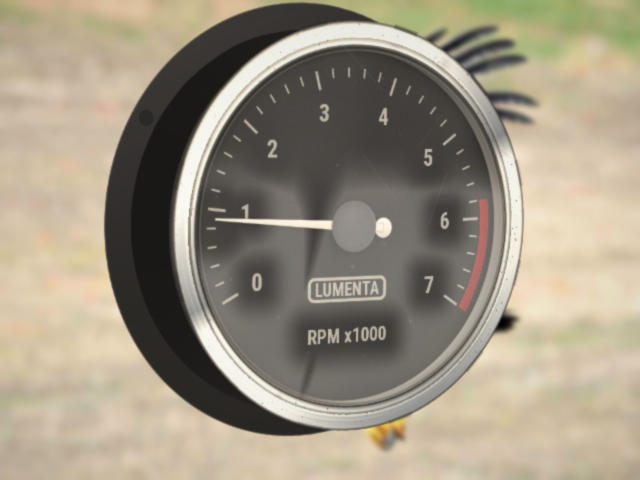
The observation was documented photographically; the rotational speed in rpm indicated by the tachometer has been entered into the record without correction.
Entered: 900 rpm
